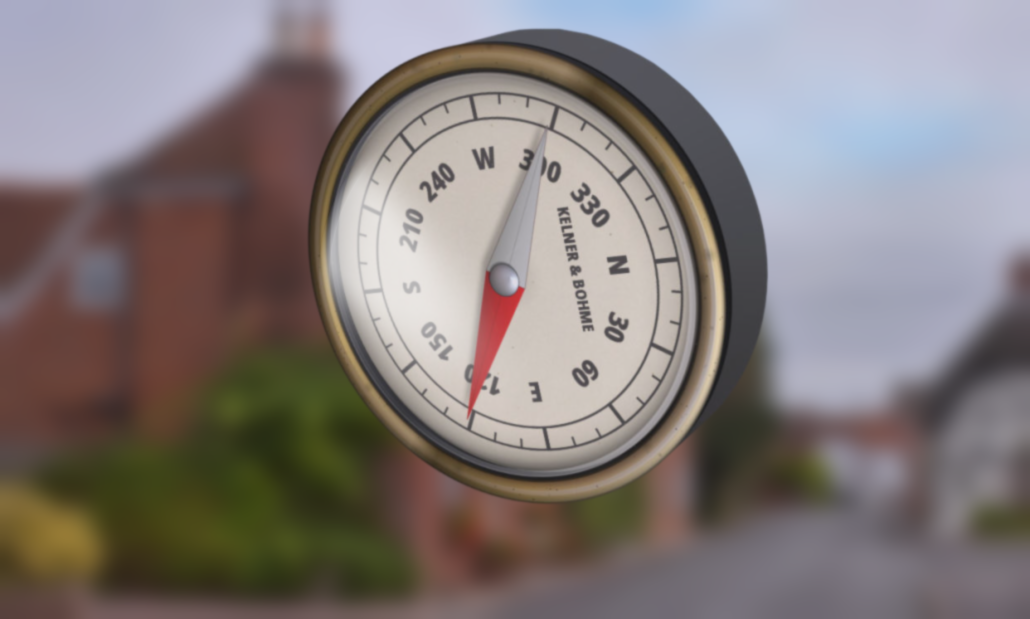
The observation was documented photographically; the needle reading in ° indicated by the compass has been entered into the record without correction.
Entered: 120 °
